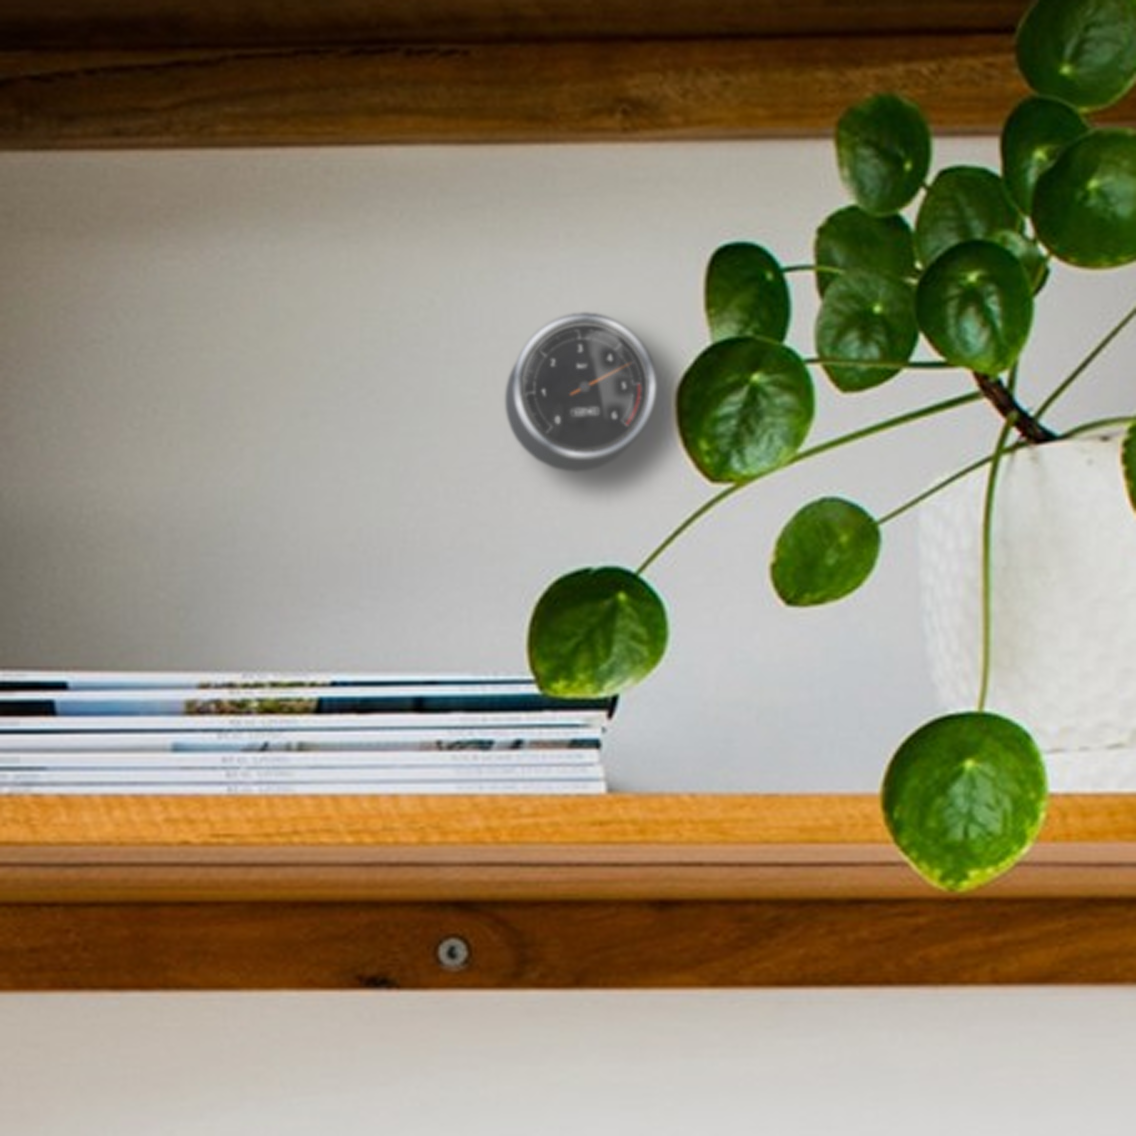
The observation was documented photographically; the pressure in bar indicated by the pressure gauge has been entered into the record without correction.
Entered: 4.5 bar
